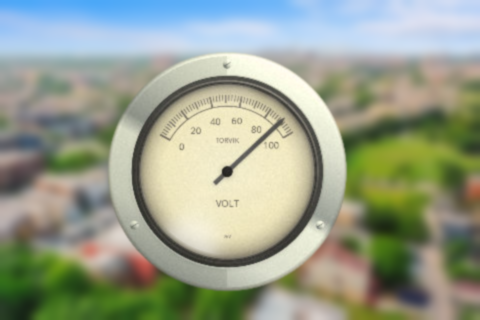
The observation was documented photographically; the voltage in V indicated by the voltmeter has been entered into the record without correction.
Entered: 90 V
